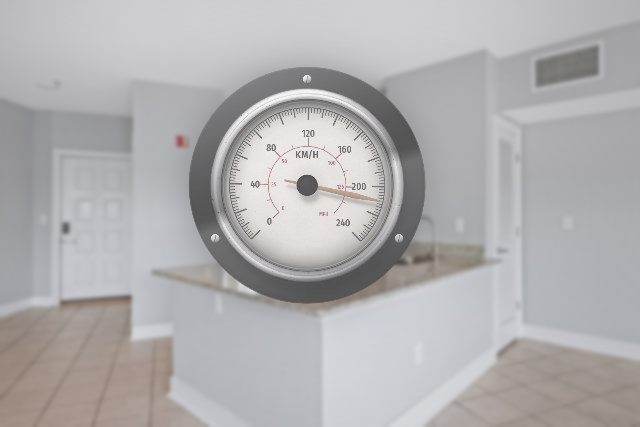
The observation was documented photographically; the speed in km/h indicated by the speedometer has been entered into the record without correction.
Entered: 210 km/h
